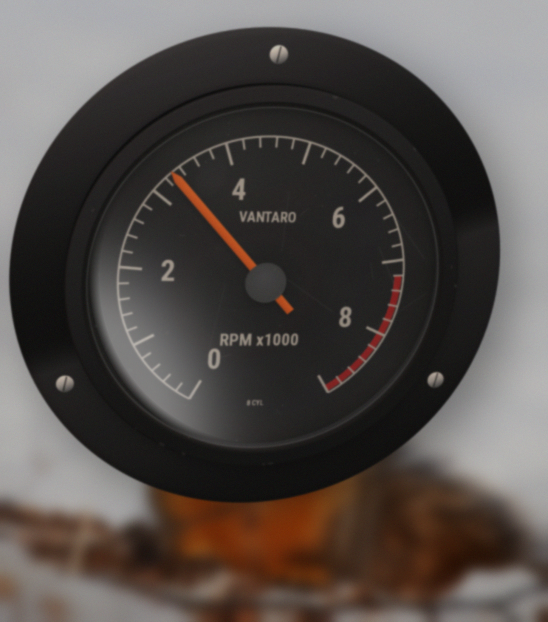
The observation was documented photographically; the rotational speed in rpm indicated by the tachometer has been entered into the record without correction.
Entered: 3300 rpm
